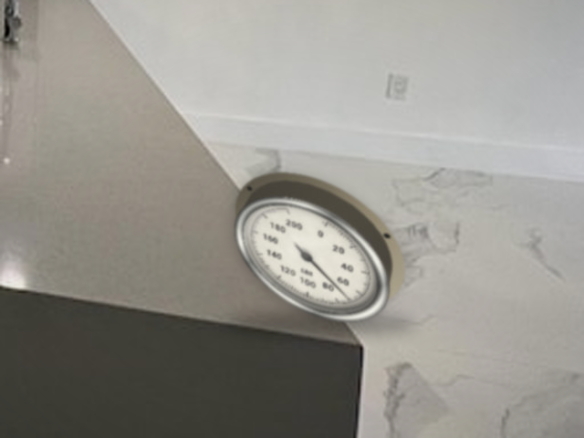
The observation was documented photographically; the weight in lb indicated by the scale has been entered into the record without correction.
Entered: 70 lb
